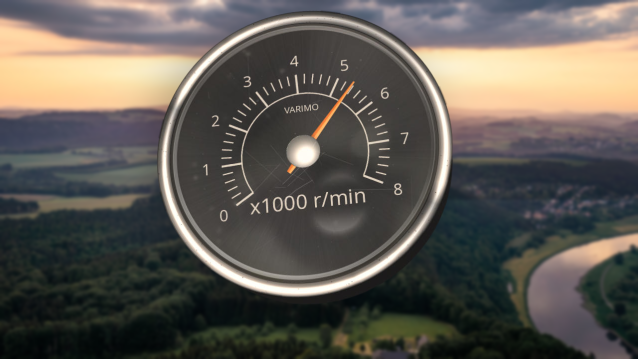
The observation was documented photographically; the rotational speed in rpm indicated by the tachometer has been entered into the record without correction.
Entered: 5400 rpm
